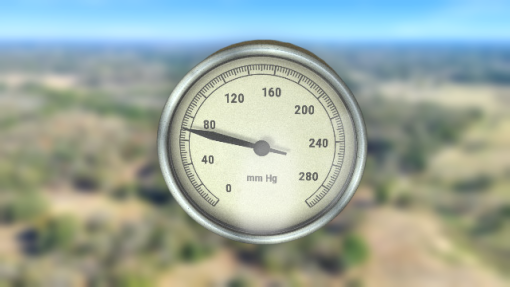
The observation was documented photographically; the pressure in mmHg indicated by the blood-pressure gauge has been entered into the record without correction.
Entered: 70 mmHg
